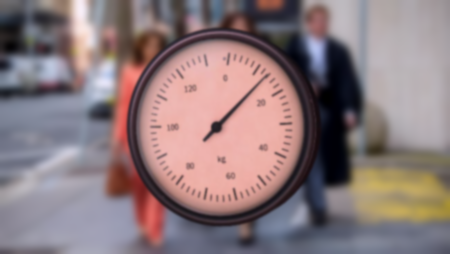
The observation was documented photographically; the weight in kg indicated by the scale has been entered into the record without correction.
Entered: 14 kg
